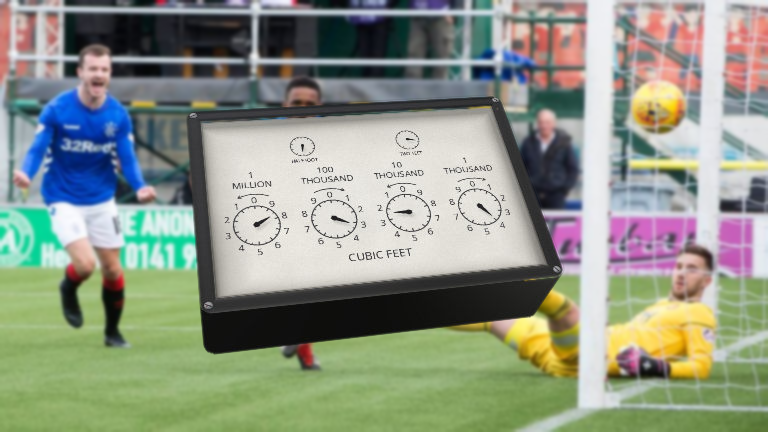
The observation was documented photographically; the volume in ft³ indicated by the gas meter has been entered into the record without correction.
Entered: 832400 ft³
